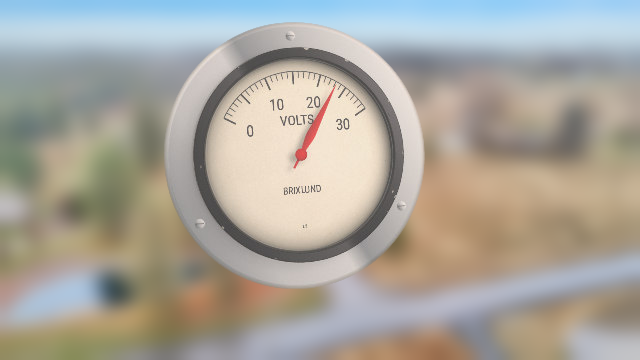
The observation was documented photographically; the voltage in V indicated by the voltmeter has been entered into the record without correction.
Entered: 23 V
